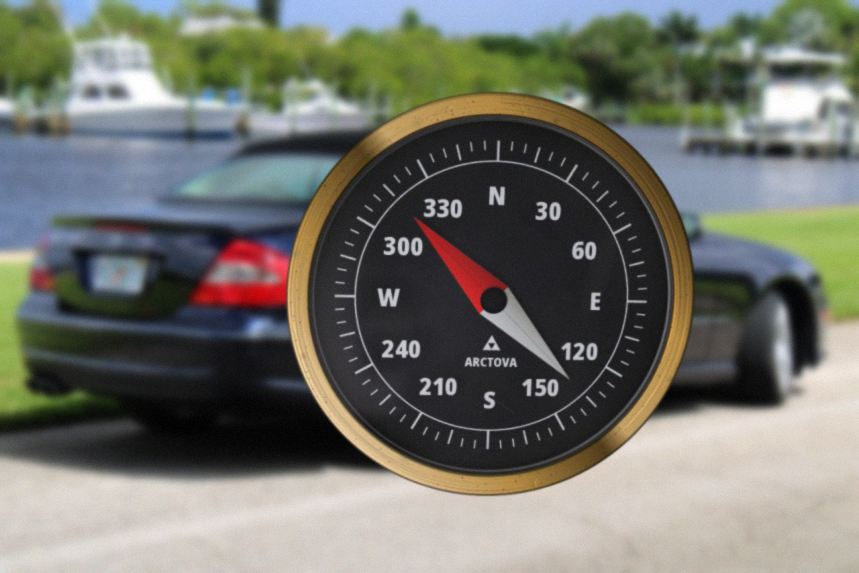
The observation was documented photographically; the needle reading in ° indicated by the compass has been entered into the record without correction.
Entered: 315 °
